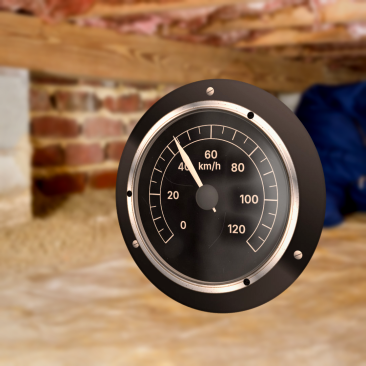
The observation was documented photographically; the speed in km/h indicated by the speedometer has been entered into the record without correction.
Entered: 45 km/h
